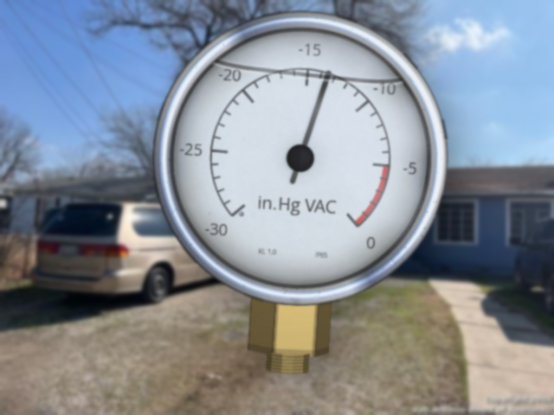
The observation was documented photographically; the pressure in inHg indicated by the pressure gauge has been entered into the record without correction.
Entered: -13.5 inHg
